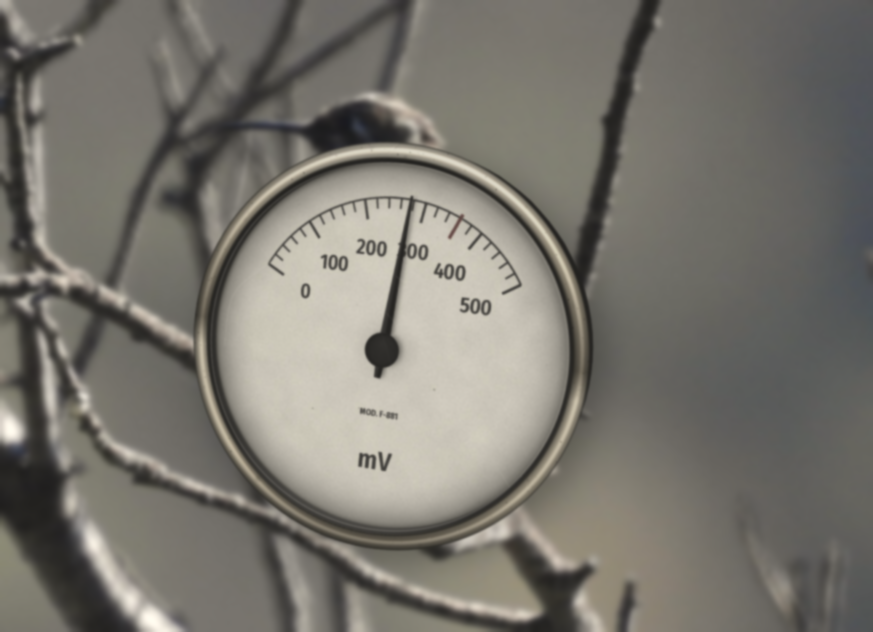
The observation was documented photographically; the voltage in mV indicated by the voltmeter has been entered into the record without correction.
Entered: 280 mV
